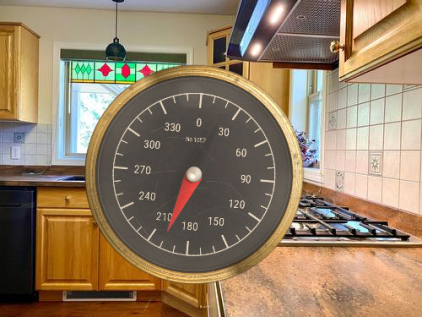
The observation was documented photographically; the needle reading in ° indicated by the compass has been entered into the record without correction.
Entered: 200 °
